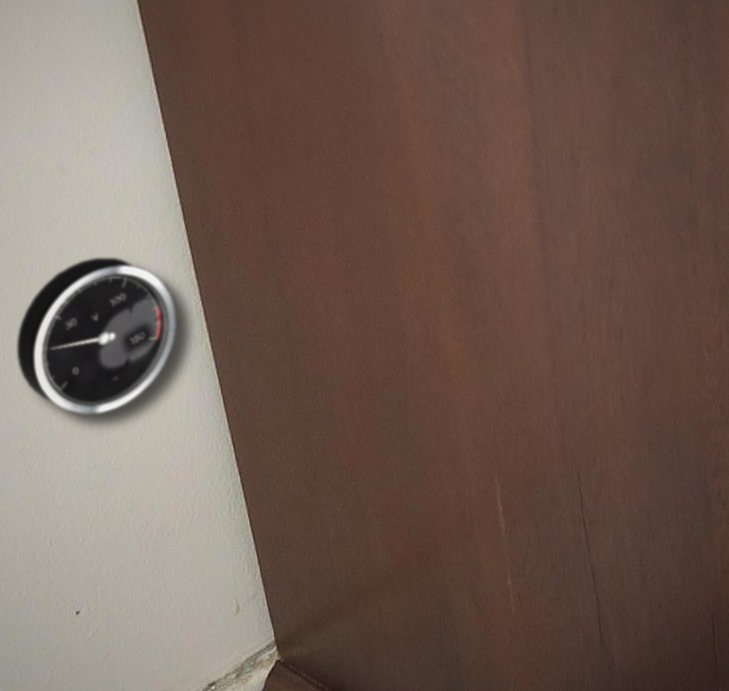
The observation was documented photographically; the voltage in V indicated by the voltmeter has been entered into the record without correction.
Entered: 30 V
